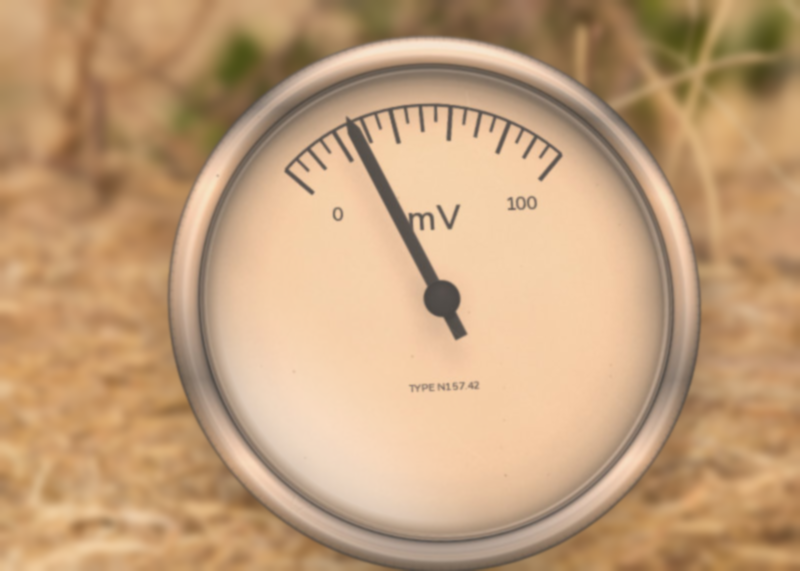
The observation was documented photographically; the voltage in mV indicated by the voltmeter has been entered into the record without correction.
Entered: 25 mV
